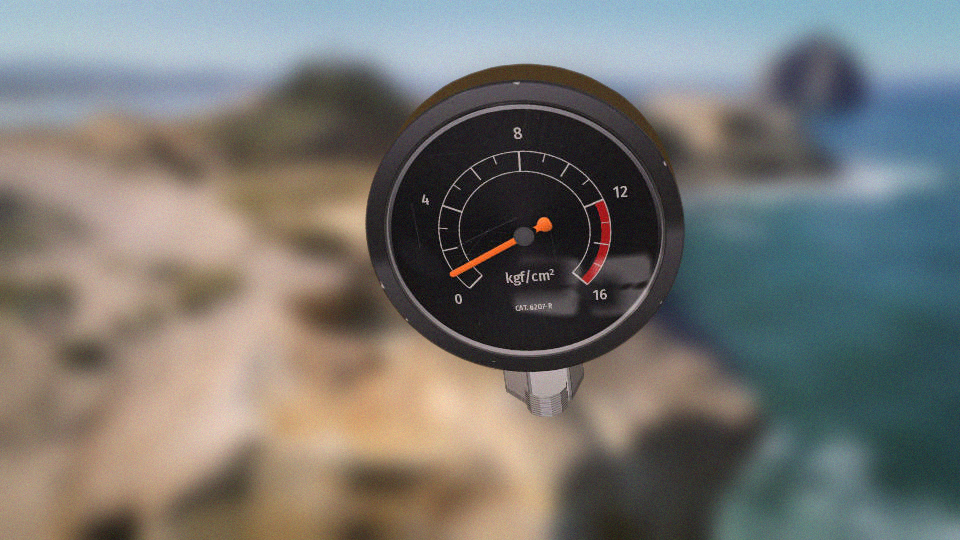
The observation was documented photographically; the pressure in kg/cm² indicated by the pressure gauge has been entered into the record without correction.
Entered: 1 kg/cm²
